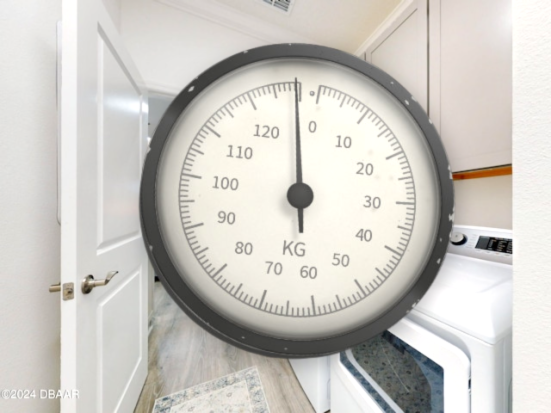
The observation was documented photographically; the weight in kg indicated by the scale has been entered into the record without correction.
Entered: 129 kg
